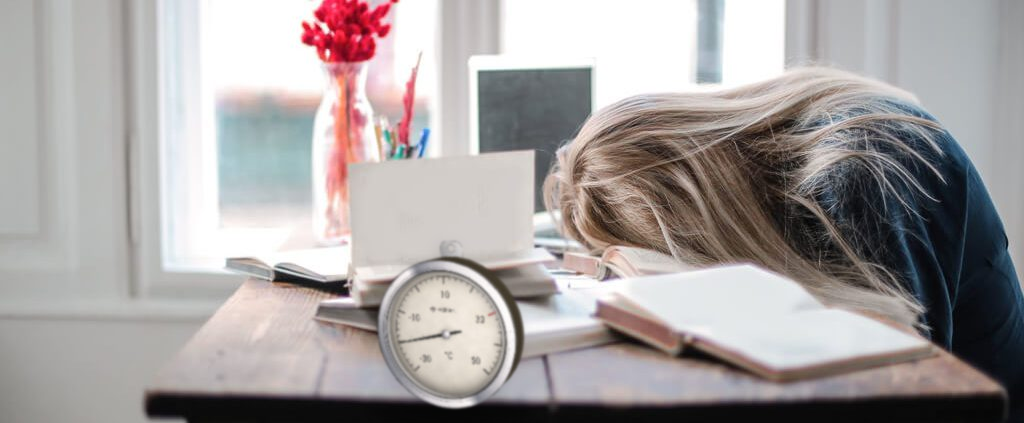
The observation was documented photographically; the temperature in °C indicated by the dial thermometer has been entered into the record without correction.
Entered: -20 °C
